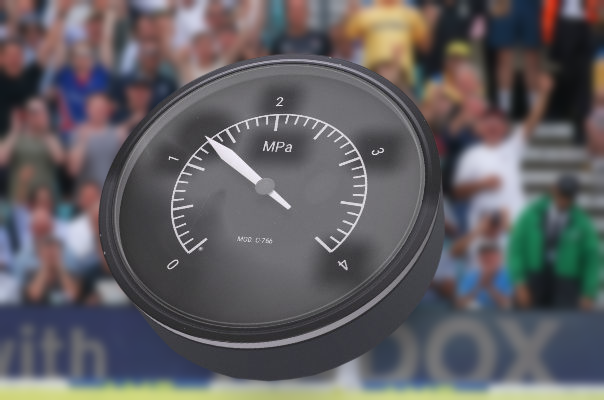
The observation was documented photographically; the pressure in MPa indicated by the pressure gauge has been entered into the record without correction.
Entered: 1.3 MPa
